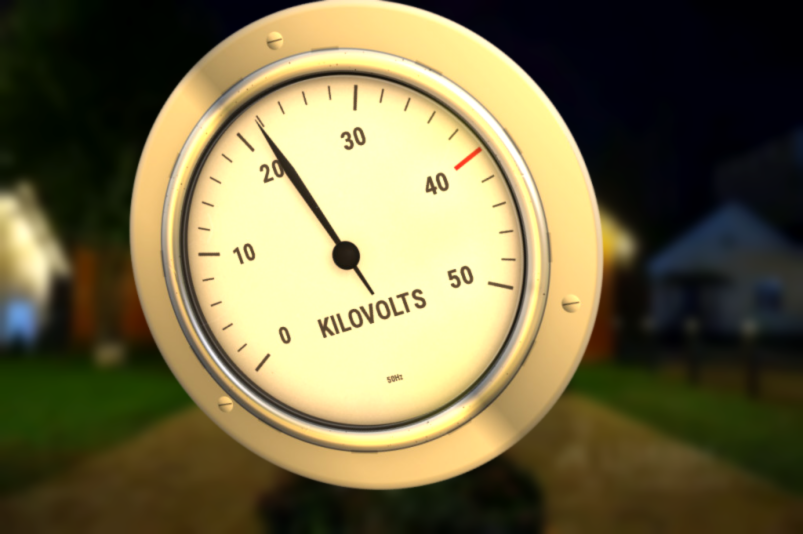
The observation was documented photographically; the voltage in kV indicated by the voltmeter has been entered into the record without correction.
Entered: 22 kV
